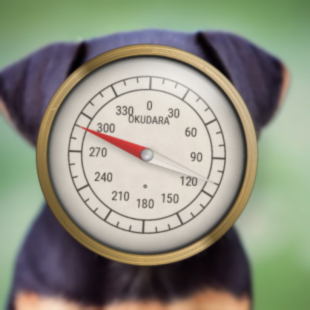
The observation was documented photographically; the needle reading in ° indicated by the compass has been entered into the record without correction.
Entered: 290 °
